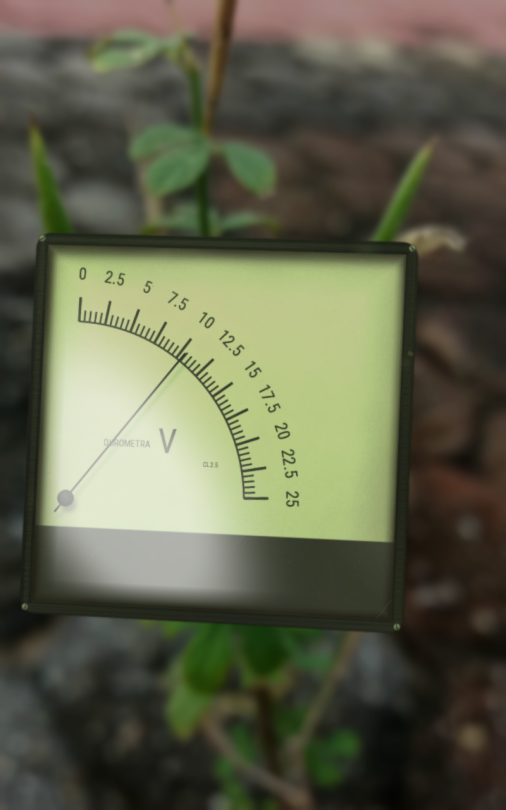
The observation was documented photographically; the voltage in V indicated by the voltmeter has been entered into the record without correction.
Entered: 10.5 V
